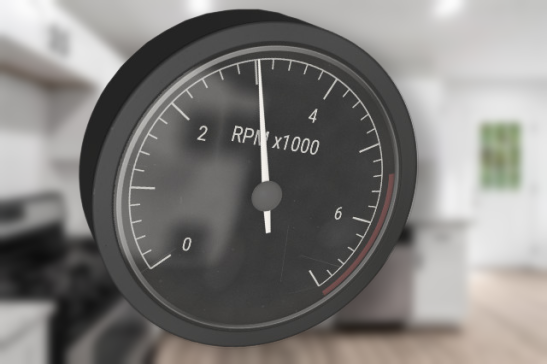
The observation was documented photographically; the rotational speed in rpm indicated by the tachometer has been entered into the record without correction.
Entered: 3000 rpm
